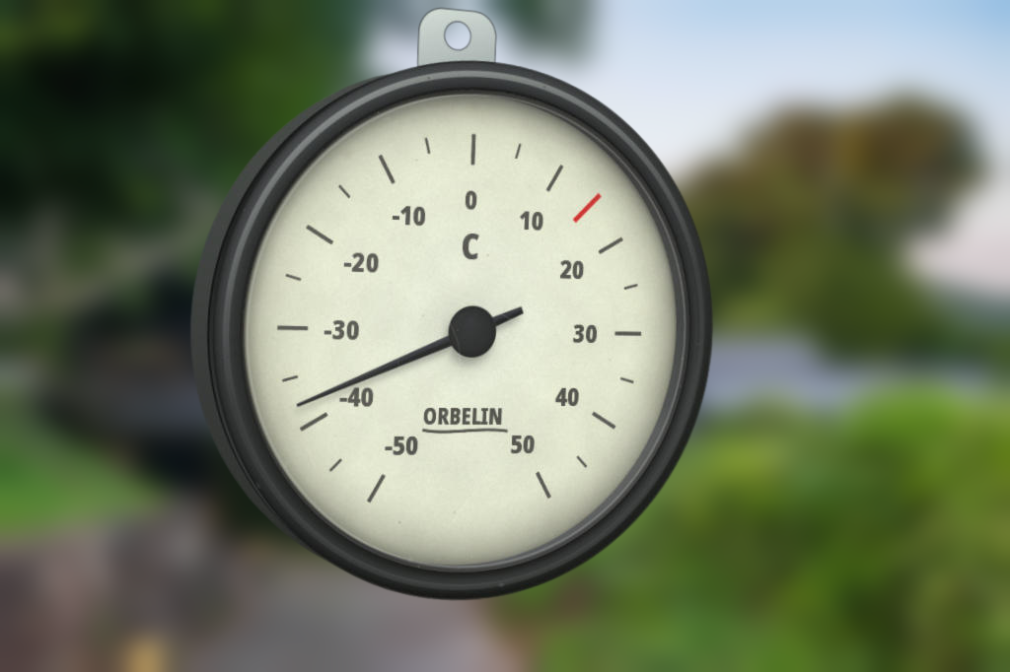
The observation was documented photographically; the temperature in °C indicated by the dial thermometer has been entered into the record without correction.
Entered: -37.5 °C
